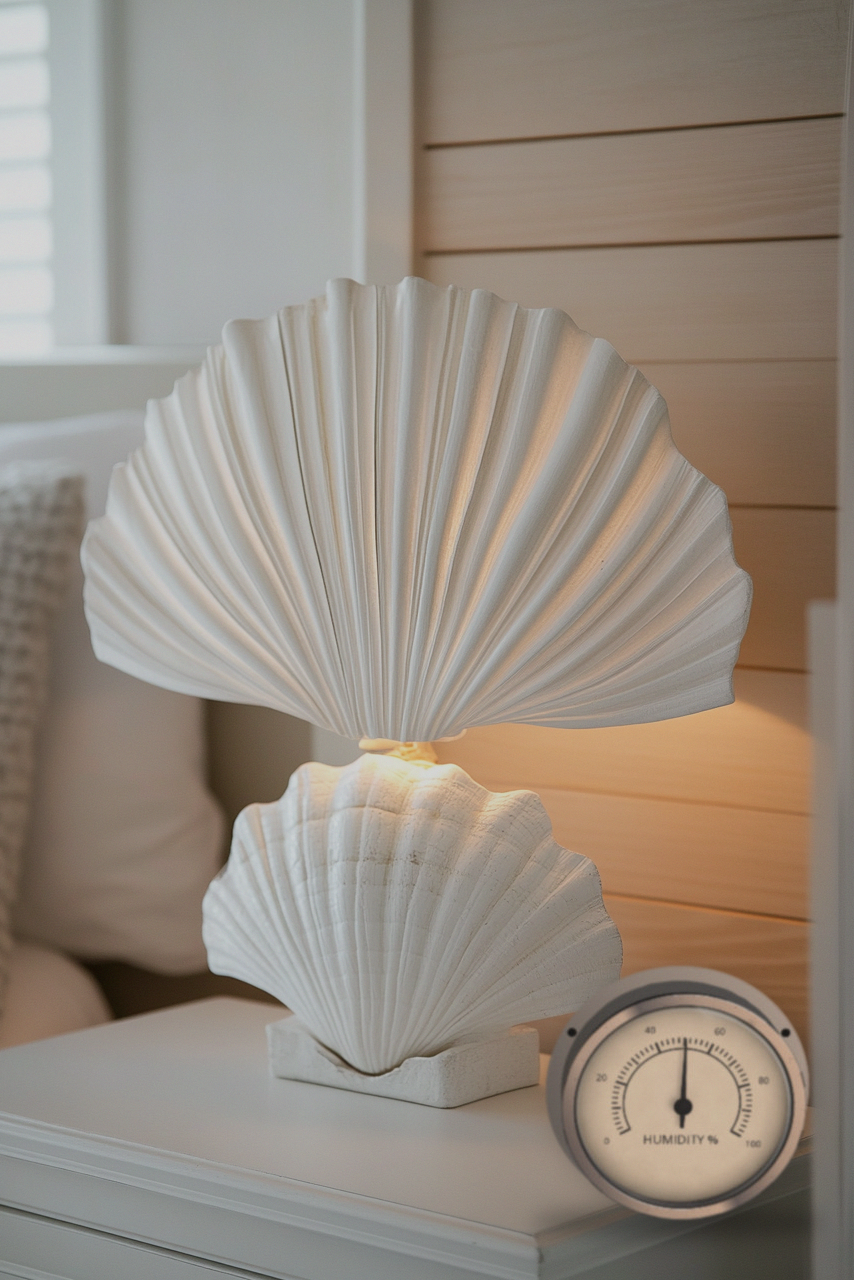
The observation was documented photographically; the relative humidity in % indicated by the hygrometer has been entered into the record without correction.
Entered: 50 %
